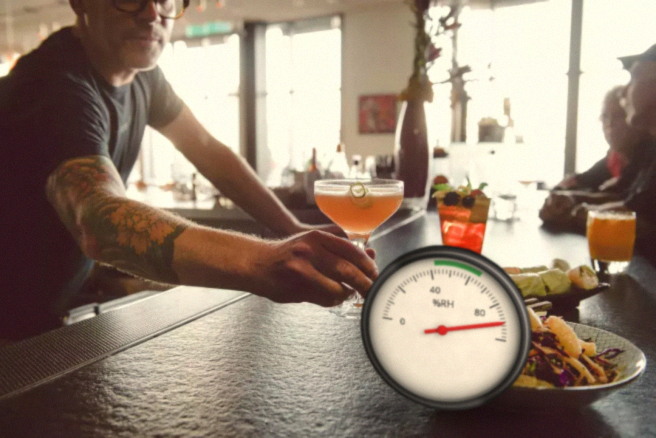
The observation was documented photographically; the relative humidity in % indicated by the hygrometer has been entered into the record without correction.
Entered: 90 %
